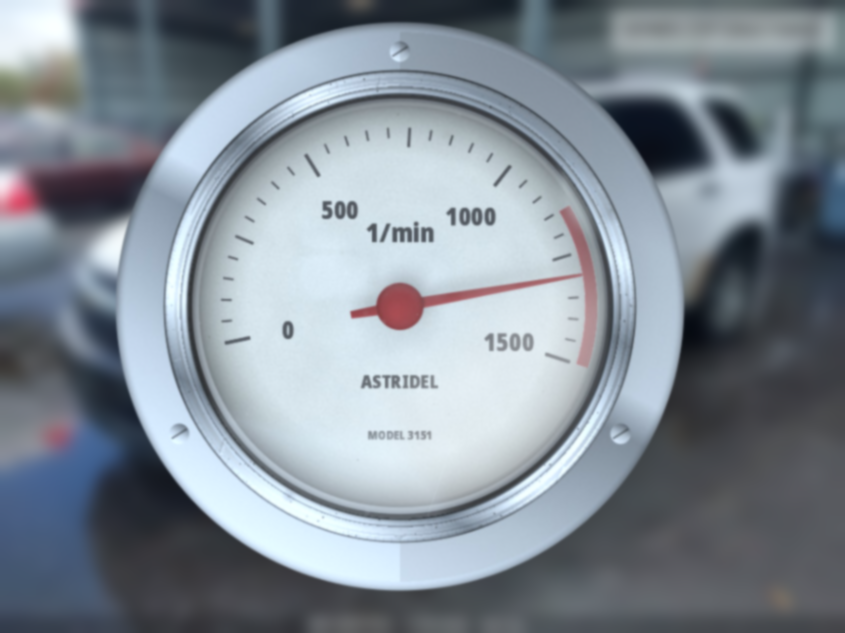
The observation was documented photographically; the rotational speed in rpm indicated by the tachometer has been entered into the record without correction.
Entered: 1300 rpm
